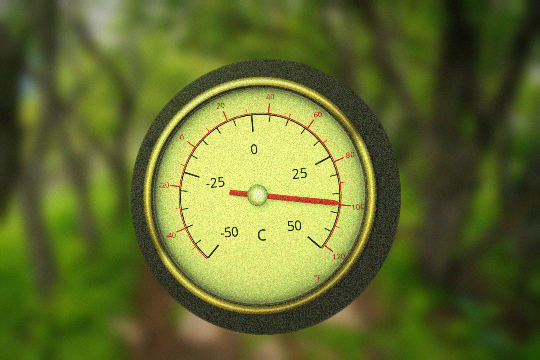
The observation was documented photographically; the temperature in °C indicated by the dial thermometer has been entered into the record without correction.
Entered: 37.5 °C
